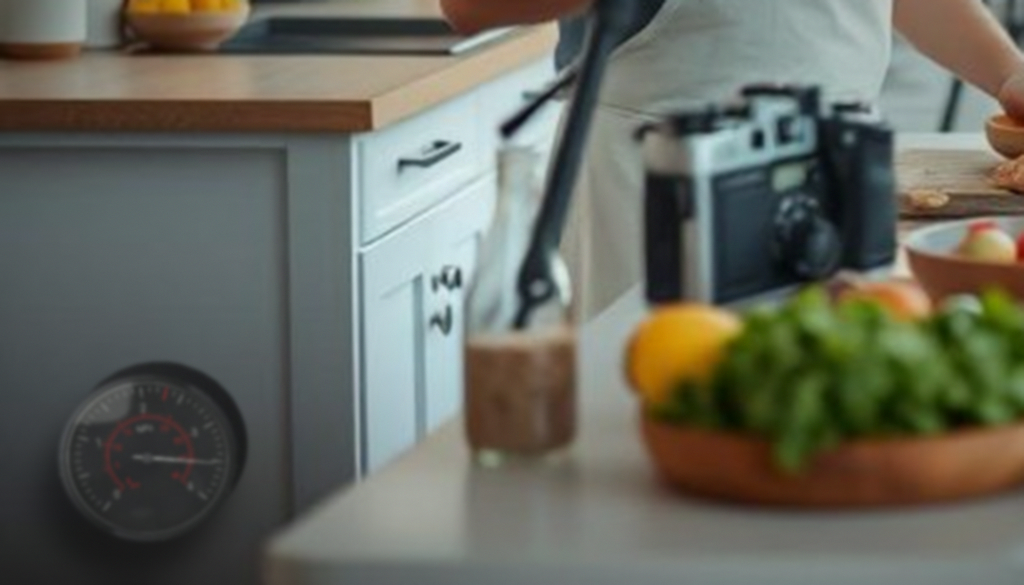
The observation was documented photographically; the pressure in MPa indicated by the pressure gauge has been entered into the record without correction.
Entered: 3.5 MPa
